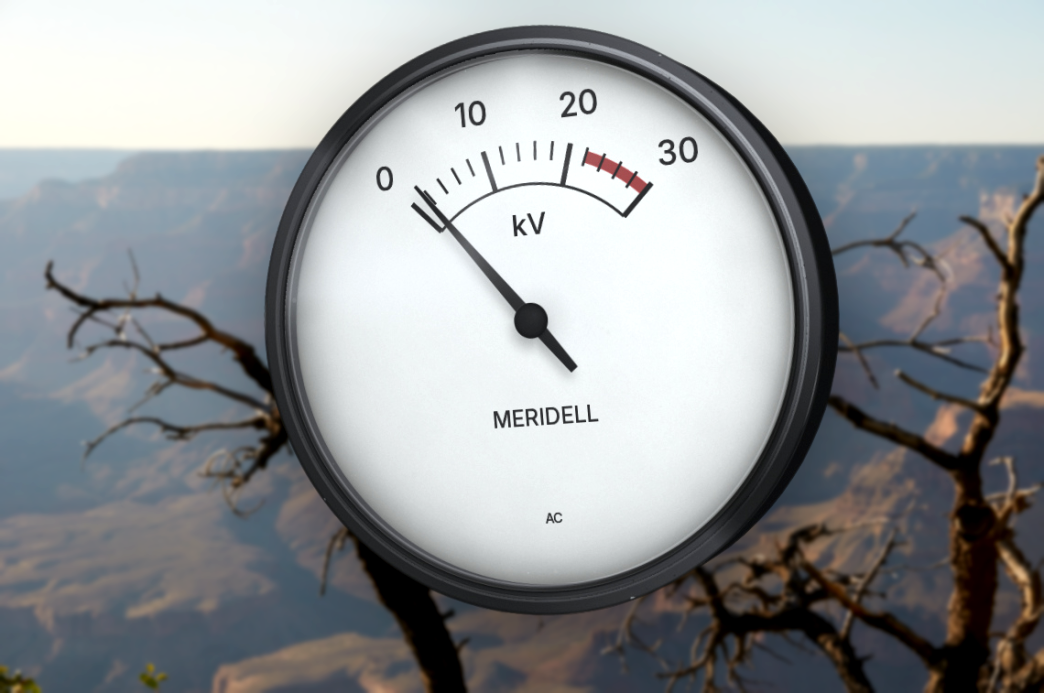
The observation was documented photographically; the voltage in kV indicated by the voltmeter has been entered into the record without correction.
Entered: 2 kV
